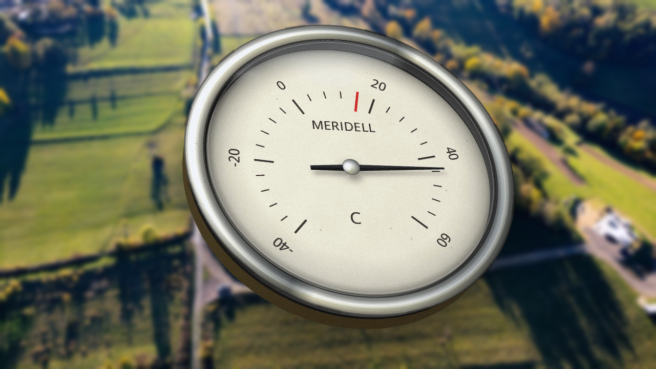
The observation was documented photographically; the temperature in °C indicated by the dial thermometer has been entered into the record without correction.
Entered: 44 °C
